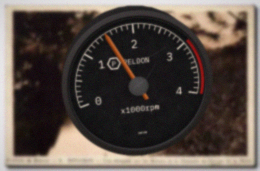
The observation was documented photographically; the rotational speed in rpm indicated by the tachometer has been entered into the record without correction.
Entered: 1500 rpm
